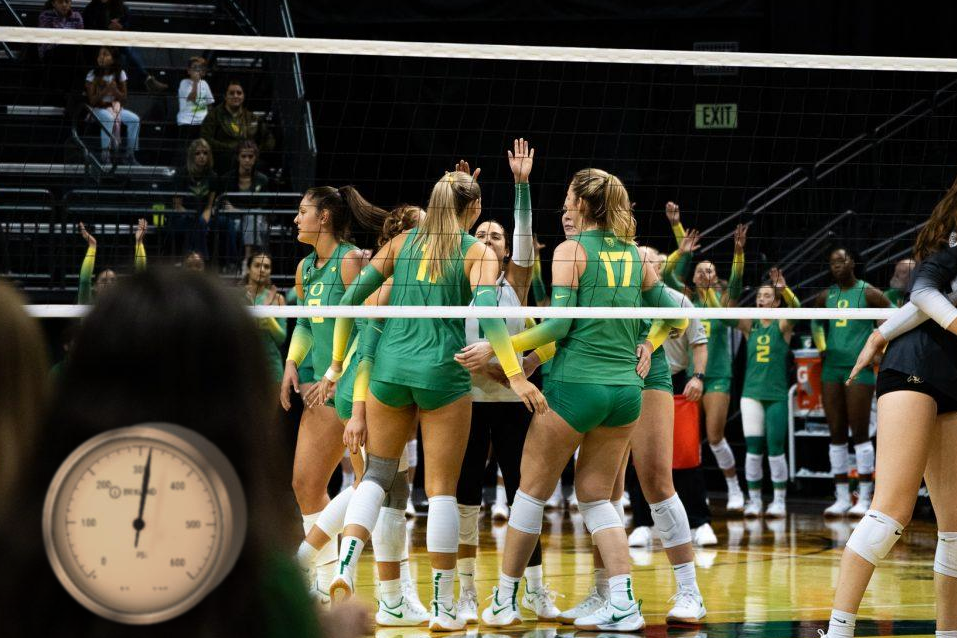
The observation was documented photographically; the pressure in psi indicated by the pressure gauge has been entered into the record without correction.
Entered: 320 psi
